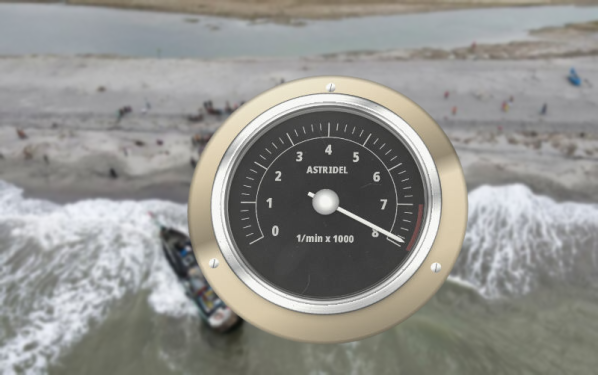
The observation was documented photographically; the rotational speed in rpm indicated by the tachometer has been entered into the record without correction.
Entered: 7900 rpm
